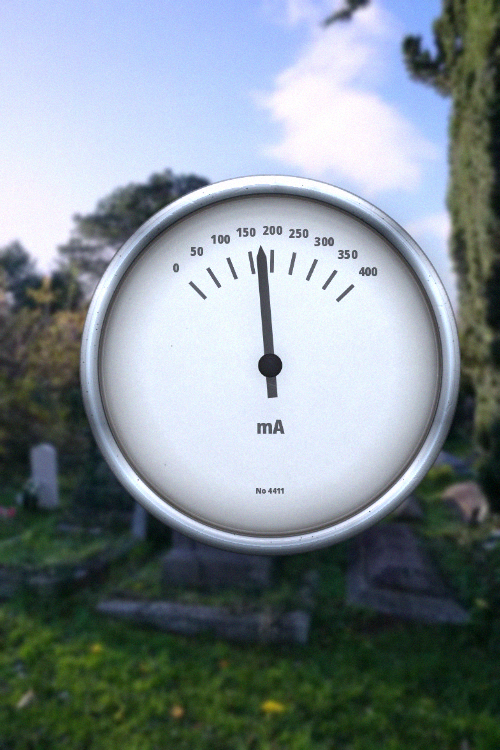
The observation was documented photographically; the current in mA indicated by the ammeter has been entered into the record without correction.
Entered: 175 mA
